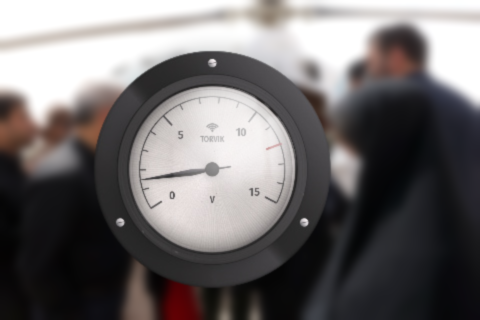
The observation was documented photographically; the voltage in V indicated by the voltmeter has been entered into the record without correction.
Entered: 1.5 V
